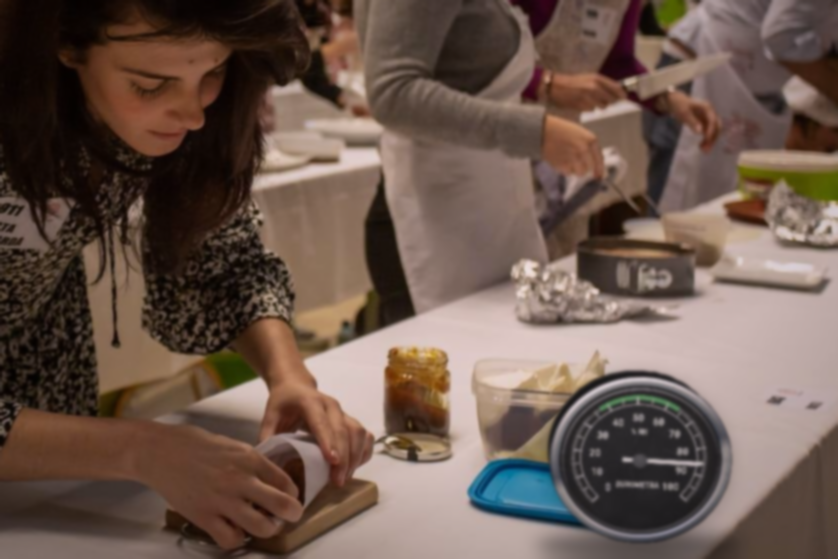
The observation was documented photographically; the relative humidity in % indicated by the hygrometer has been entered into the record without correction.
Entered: 85 %
